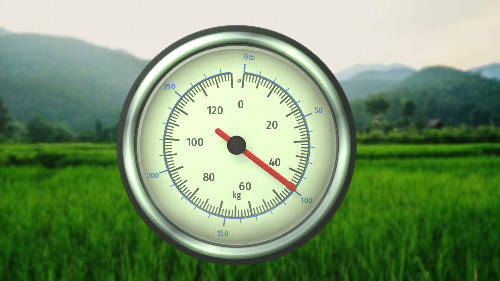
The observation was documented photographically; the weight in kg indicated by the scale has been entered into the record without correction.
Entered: 45 kg
